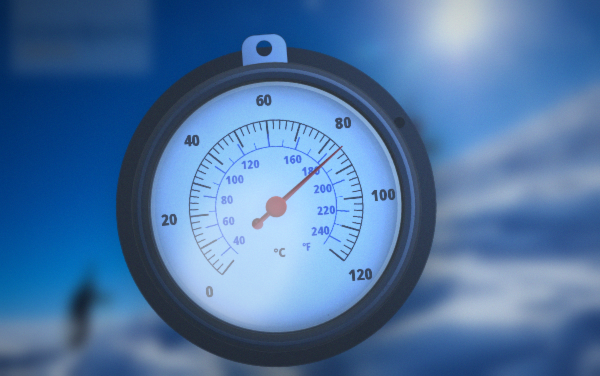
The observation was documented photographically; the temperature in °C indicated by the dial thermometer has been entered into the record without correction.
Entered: 84 °C
